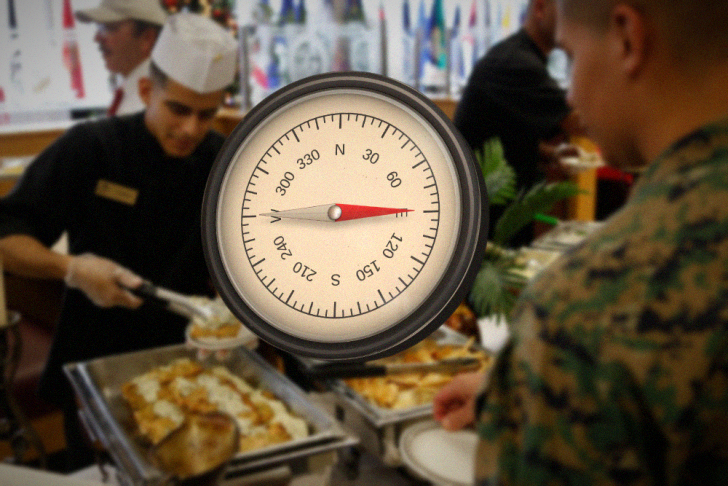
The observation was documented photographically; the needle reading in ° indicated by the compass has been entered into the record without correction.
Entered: 90 °
